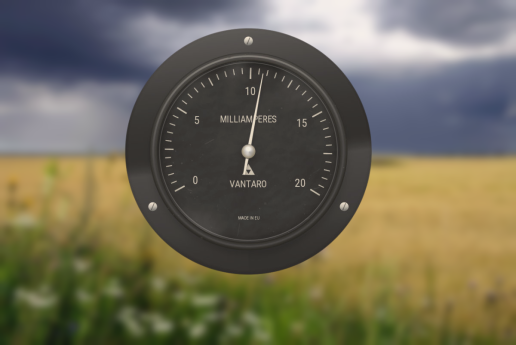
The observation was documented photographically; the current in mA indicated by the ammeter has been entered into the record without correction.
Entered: 10.75 mA
